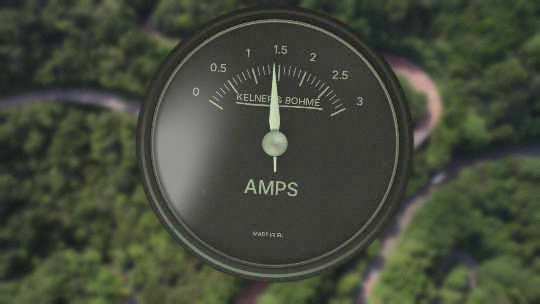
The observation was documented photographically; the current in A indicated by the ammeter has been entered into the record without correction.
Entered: 1.4 A
